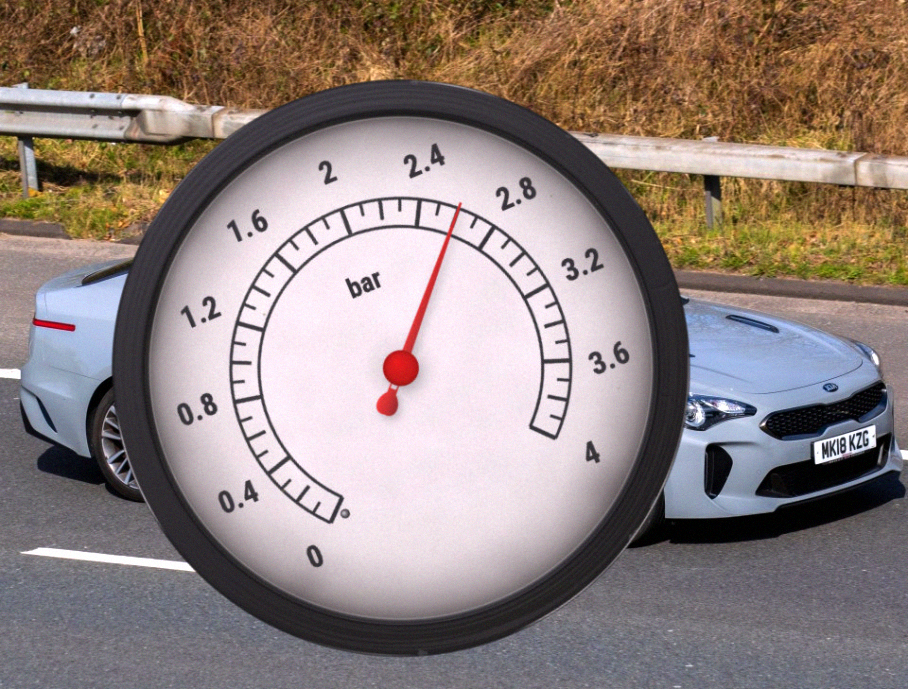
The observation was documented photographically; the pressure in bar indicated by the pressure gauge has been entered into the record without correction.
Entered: 2.6 bar
